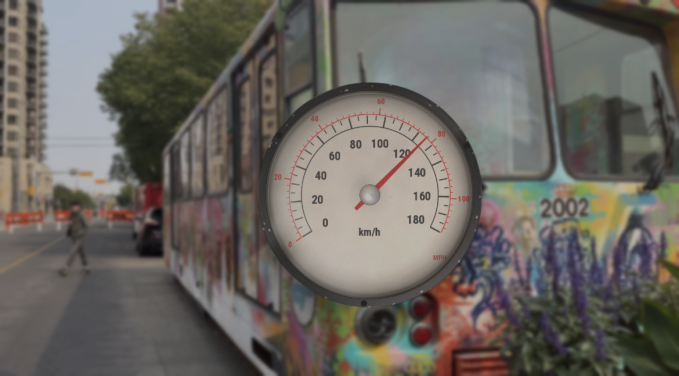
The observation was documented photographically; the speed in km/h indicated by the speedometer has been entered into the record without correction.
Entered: 125 km/h
